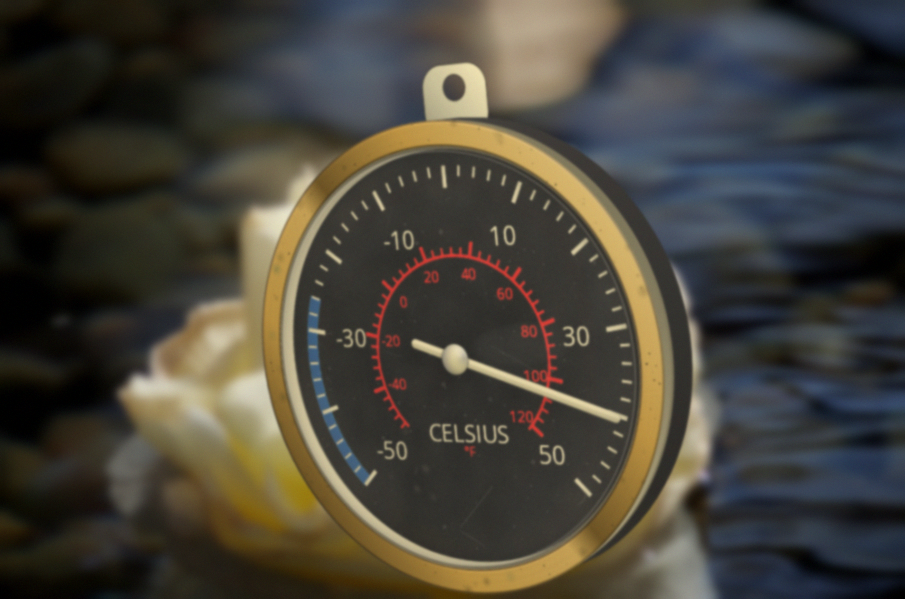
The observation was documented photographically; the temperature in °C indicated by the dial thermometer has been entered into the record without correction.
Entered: 40 °C
